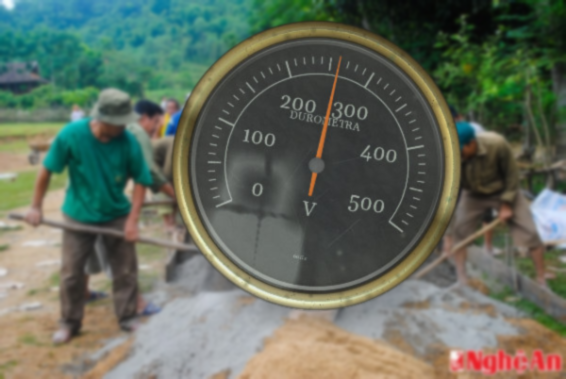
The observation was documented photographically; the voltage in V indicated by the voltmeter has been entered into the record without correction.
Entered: 260 V
